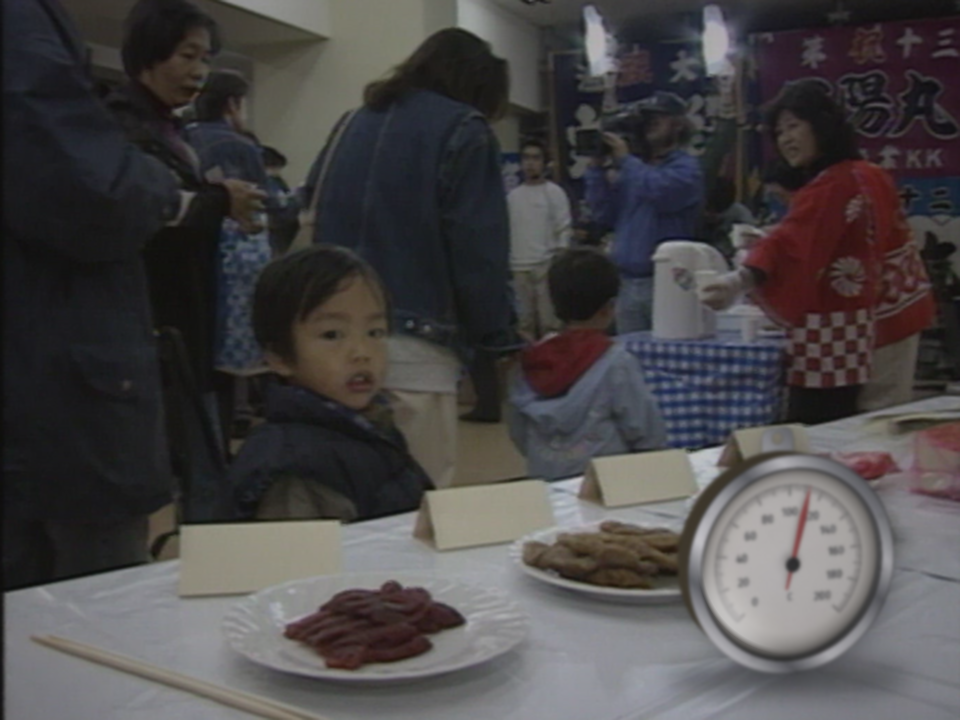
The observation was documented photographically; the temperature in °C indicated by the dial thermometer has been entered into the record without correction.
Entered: 110 °C
